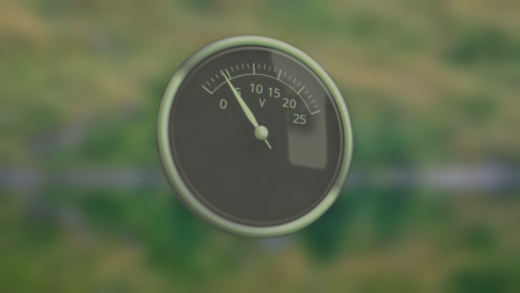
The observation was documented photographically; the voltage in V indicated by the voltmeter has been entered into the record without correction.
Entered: 4 V
